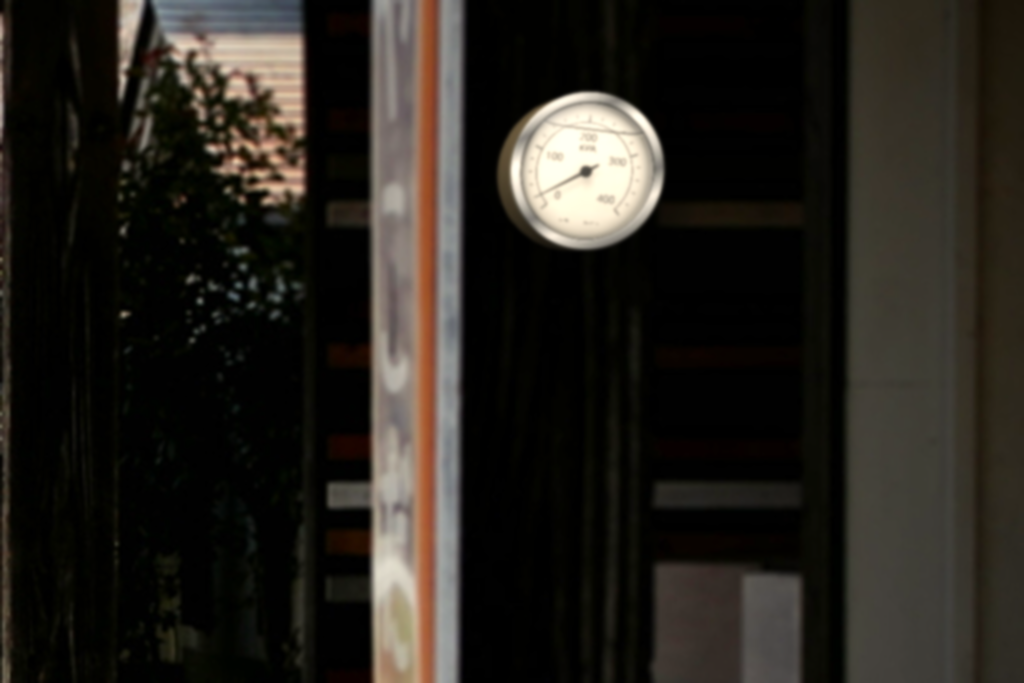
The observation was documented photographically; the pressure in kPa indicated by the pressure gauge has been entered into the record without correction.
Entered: 20 kPa
